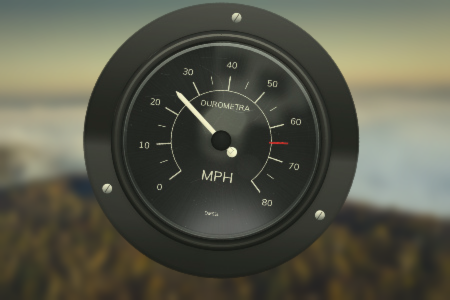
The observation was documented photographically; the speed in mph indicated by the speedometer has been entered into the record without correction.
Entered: 25 mph
